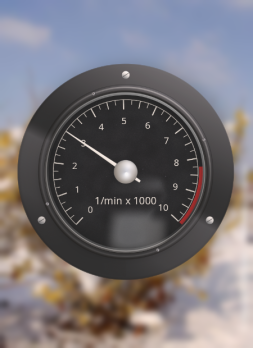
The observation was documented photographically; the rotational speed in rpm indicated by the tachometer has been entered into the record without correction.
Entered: 3000 rpm
